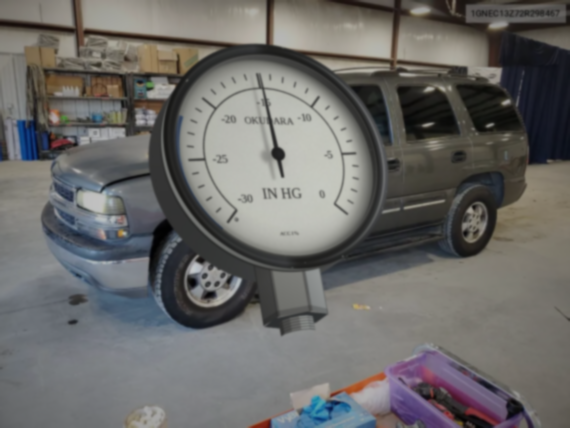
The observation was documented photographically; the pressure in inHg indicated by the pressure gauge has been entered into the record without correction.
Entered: -15 inHg
